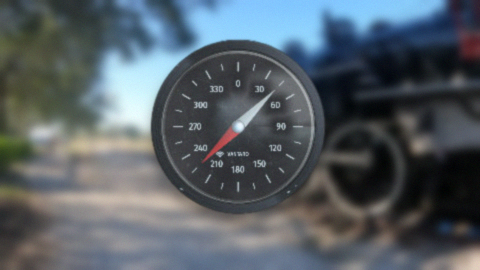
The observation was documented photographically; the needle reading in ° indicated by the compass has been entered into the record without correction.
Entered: 225 °
